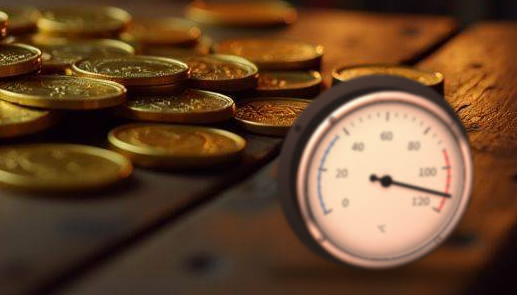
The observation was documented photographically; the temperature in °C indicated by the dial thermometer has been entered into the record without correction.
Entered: 112 °C
